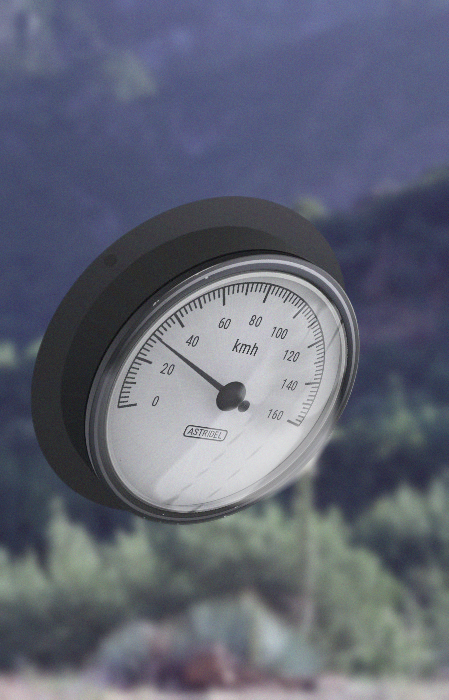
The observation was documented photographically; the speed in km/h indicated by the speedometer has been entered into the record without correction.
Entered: 30 km/h
